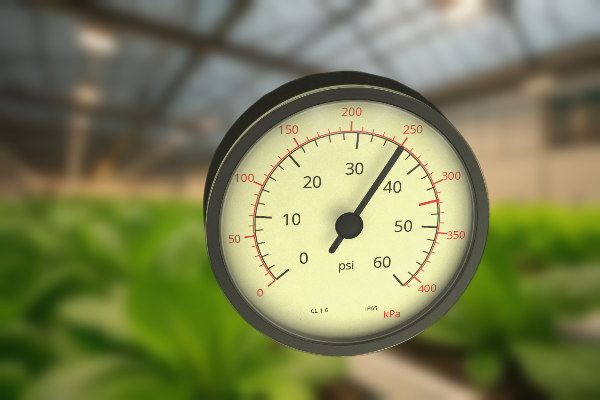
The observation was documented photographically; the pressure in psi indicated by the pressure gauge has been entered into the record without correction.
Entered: 36 psi
